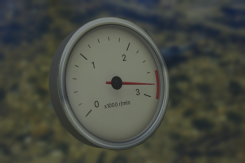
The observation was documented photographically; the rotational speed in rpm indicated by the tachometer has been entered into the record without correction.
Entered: 2800 rpm
